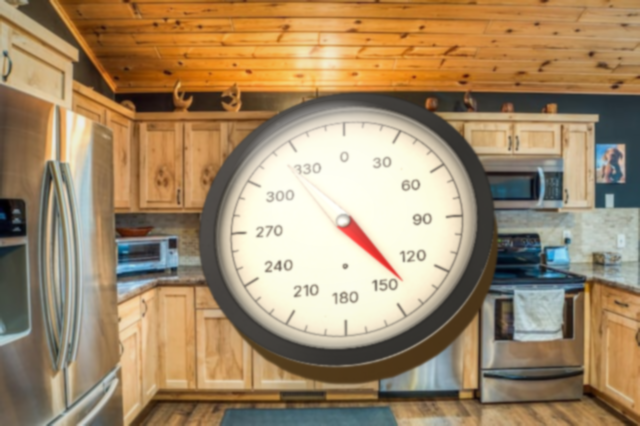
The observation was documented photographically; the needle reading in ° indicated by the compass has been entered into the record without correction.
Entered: 140 °
